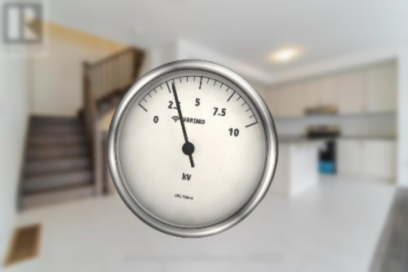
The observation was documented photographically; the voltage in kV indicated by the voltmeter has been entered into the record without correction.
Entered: 3 kV
